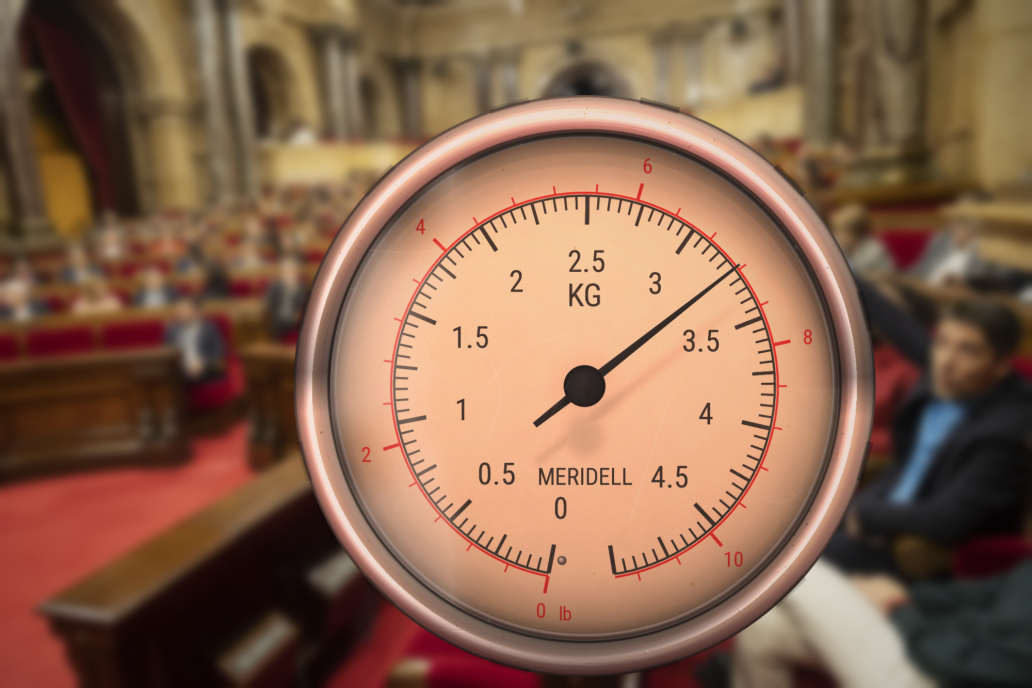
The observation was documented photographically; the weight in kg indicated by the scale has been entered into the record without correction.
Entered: 3.25 kg
